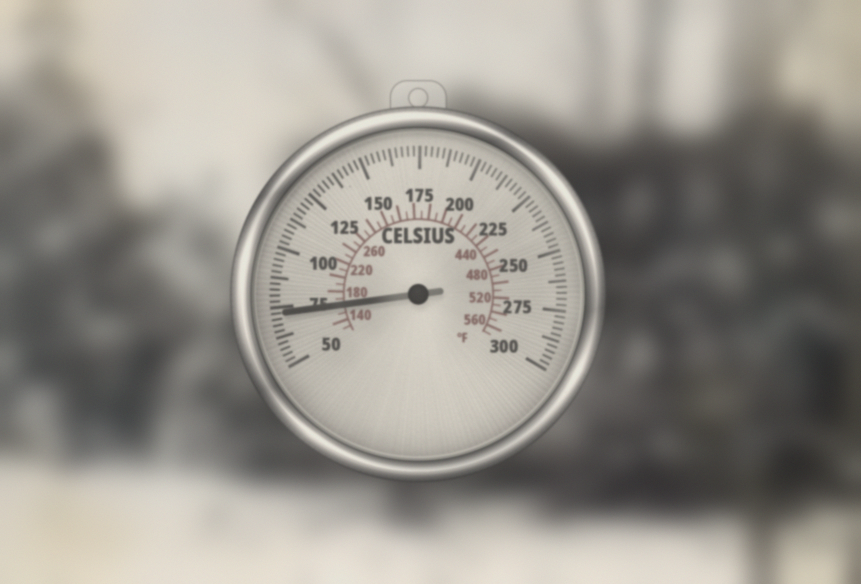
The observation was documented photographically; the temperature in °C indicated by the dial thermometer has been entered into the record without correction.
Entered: 72.5 °C
